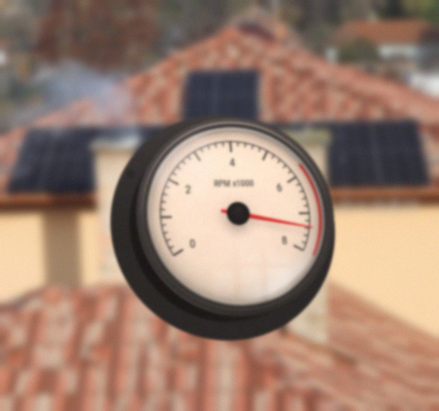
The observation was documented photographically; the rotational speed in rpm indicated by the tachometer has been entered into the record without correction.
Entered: 7400 rpm
